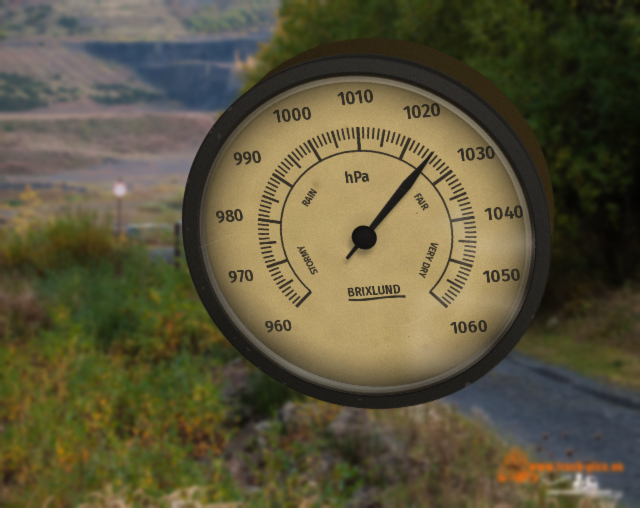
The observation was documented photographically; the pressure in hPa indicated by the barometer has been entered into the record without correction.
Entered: 1025 hPa
